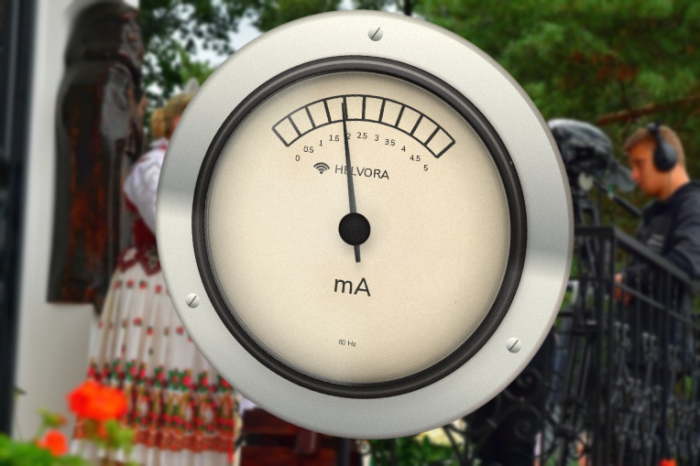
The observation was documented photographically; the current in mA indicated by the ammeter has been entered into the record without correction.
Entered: 2 mA
